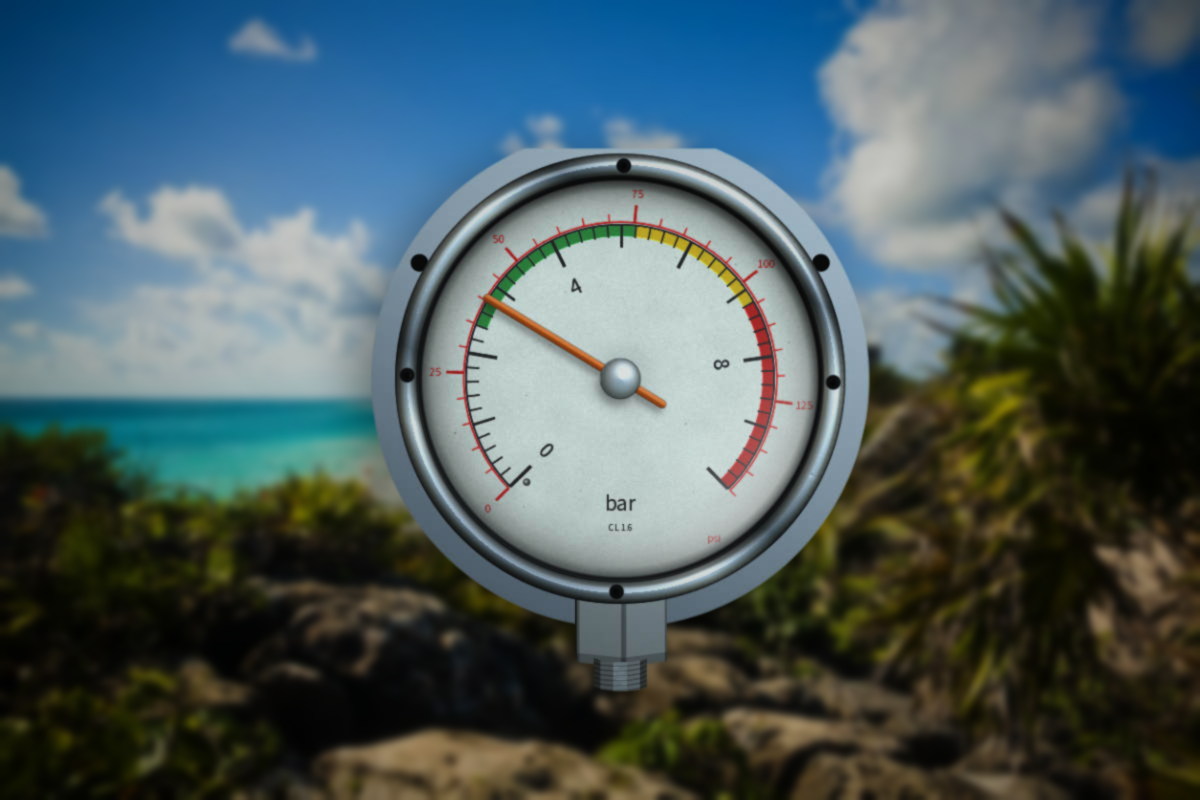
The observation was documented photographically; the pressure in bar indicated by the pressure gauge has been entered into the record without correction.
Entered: 2.8 bar
